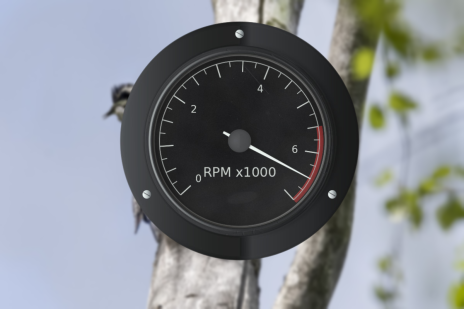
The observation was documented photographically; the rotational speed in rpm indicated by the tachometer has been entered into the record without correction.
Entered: 6500 rpm
